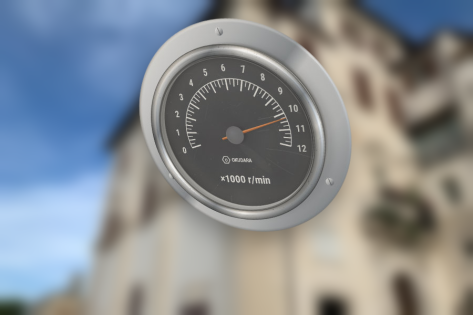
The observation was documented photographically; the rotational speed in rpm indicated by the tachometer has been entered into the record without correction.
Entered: 10250 rpm
